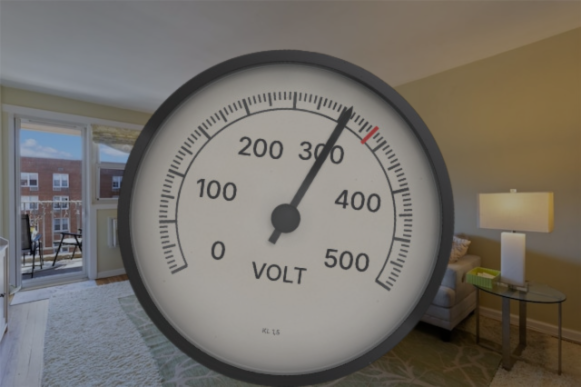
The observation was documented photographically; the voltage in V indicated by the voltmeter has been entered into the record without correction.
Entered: 305 V
